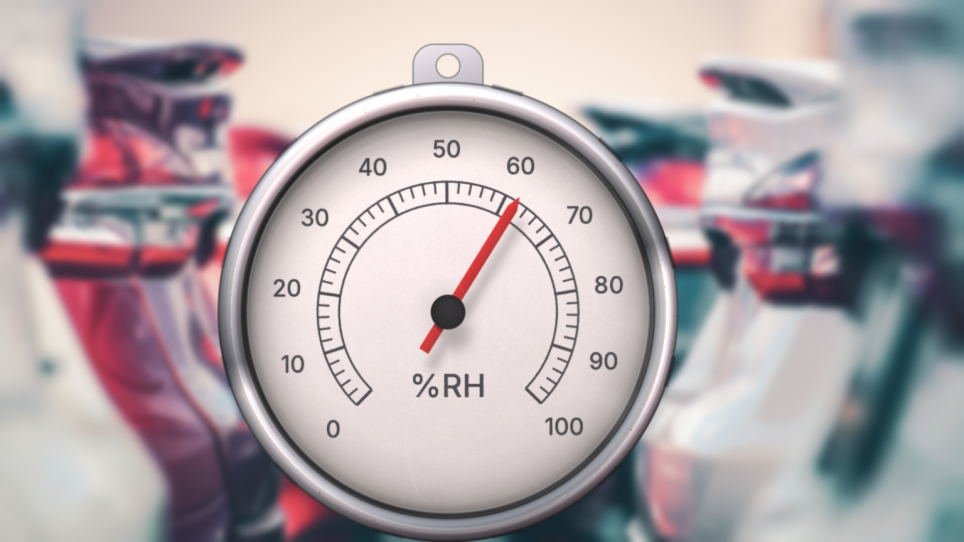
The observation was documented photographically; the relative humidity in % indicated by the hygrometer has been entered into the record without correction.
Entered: 62 %
